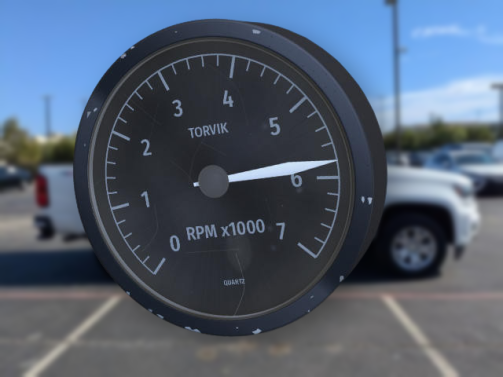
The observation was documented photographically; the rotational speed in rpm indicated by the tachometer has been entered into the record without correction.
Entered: 5800 rpm
